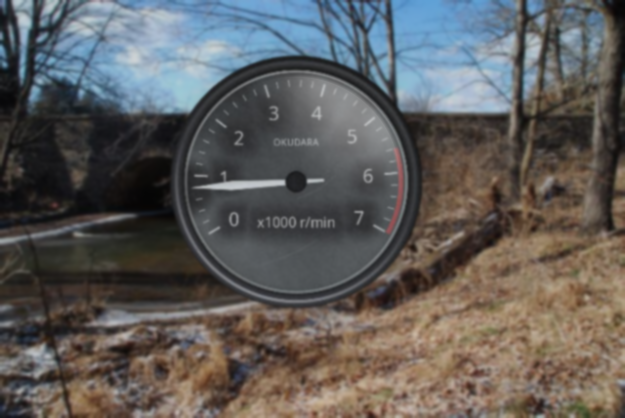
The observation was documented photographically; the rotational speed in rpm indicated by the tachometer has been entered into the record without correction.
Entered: 800 rpm
